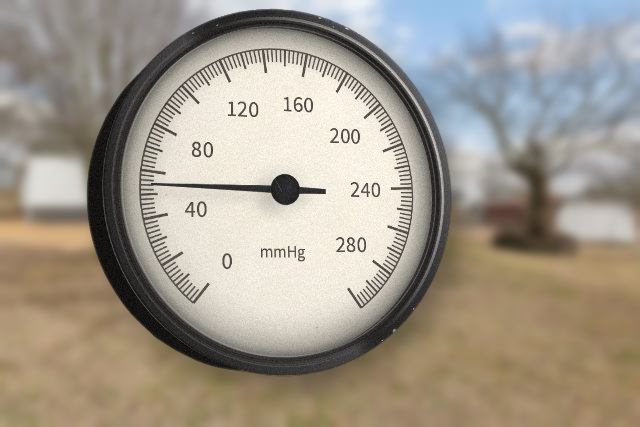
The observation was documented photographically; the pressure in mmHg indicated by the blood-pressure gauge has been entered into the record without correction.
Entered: 54 mmHg
